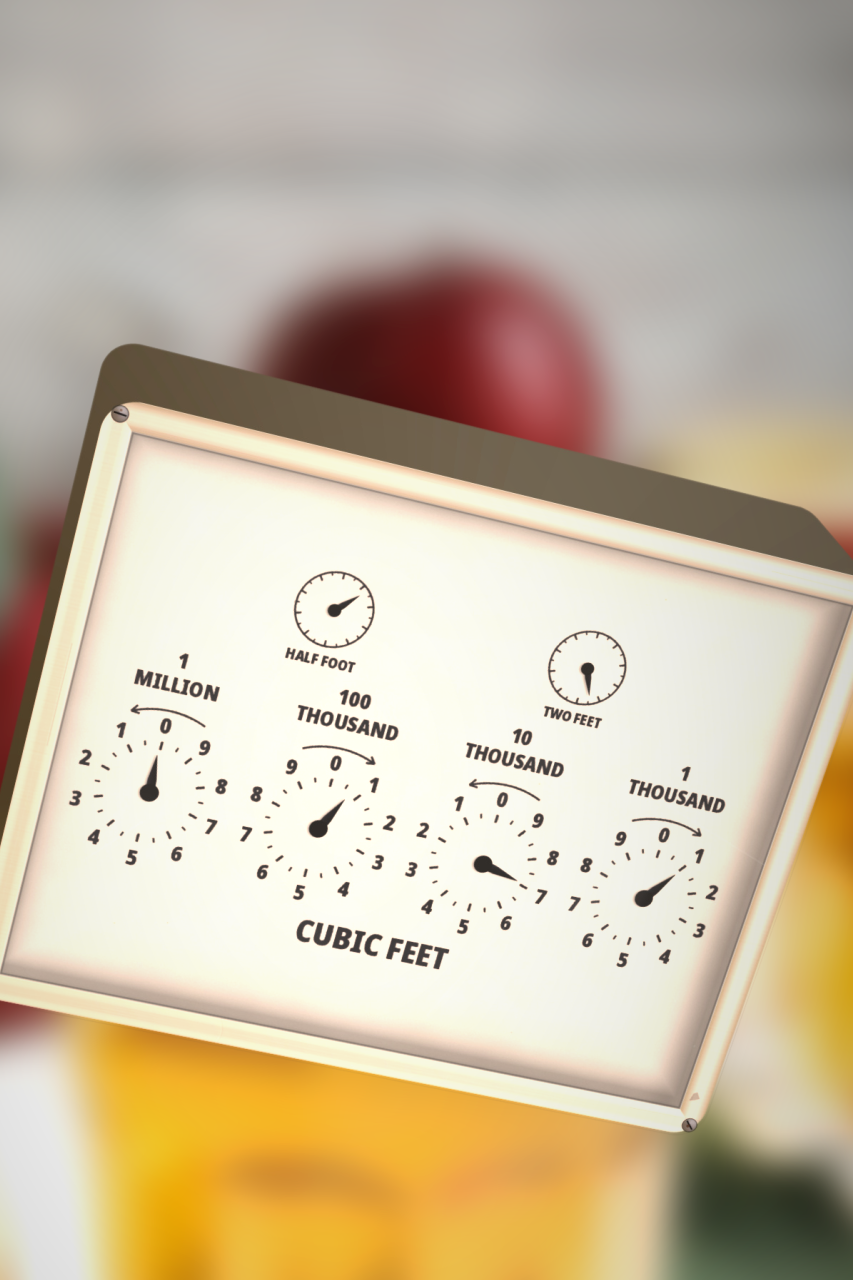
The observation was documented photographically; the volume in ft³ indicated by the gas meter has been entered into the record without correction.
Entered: 7100 ft³
